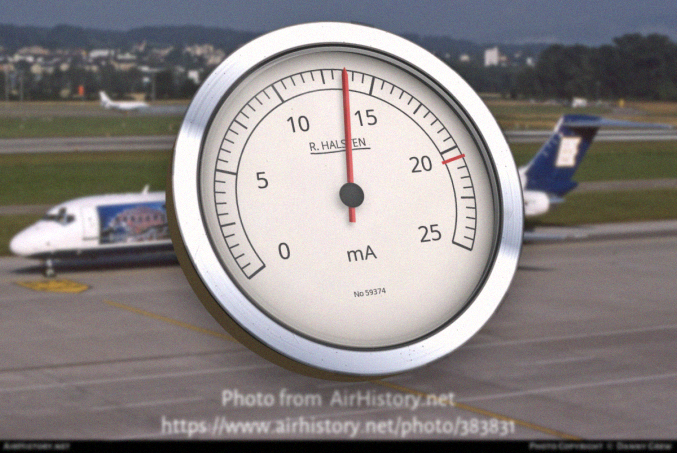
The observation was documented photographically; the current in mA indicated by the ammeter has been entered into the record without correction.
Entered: 13.5 mA
